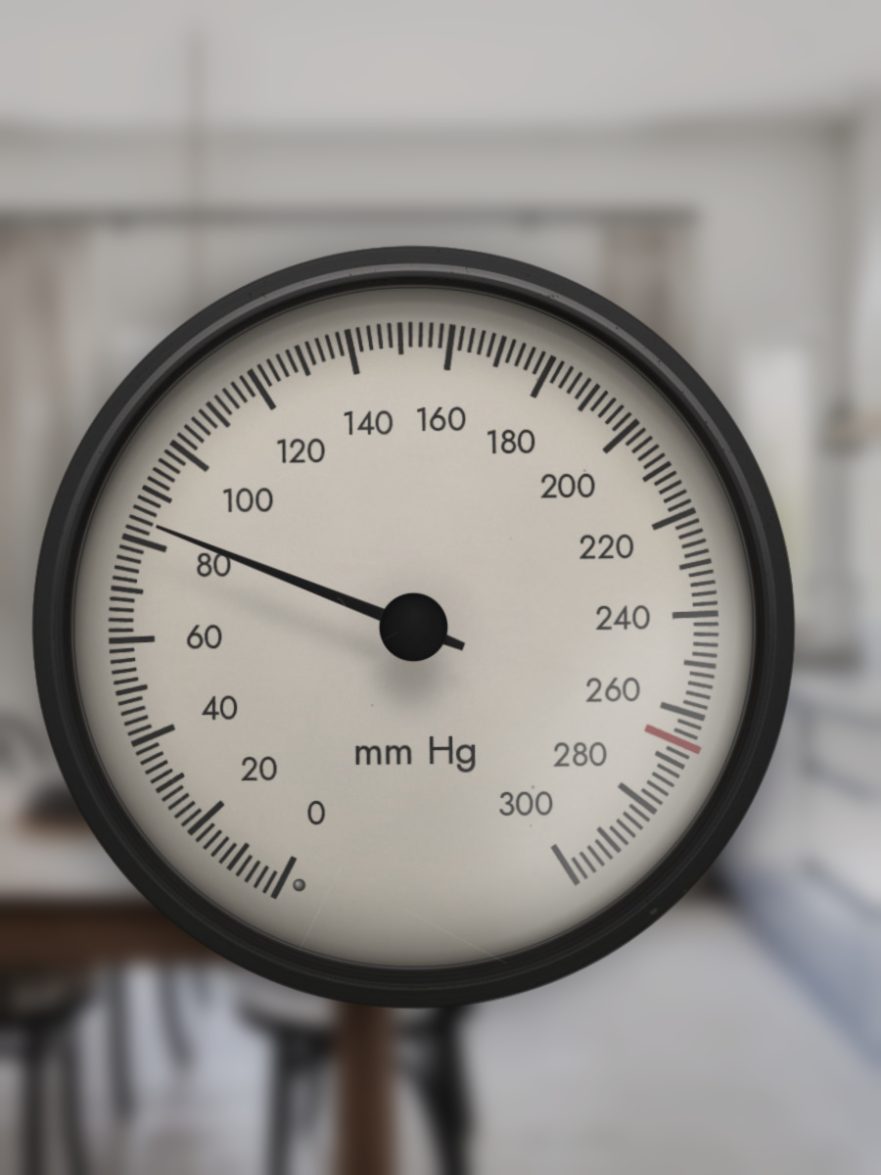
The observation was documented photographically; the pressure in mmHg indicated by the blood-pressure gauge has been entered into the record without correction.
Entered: 84 mmHg
